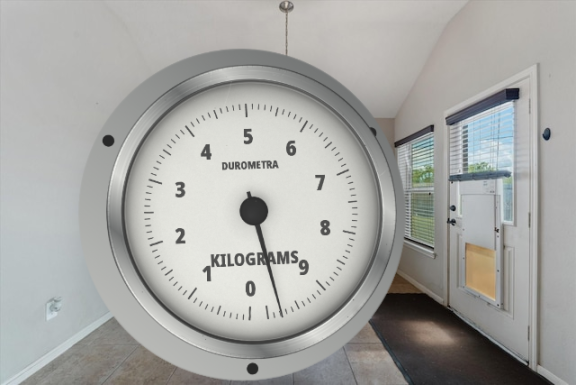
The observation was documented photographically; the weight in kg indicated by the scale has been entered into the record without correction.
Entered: 9.8 kg
